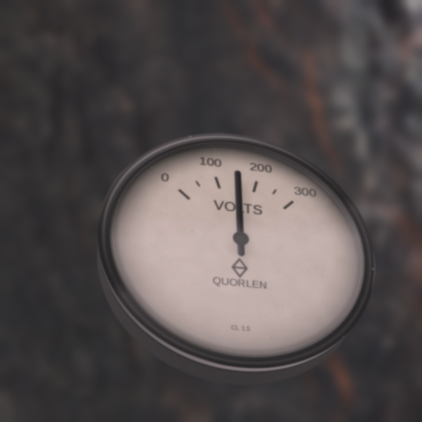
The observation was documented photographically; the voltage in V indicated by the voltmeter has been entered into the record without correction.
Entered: 150 V
